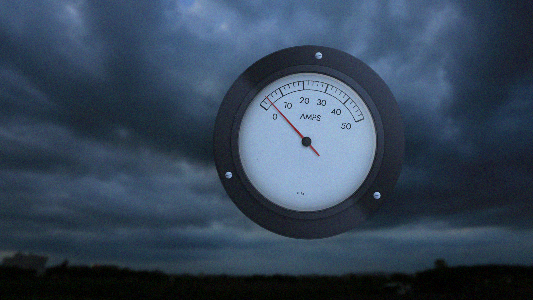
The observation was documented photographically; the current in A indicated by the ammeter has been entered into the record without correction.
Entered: 4 A
